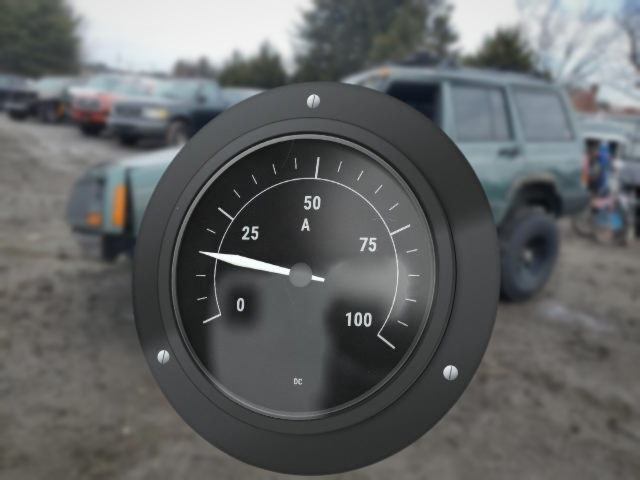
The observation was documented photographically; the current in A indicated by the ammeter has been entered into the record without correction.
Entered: 15 A
